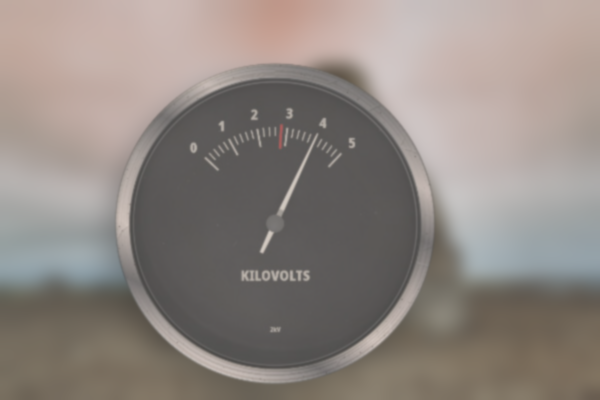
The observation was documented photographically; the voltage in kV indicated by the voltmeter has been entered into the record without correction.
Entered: 4 kV
